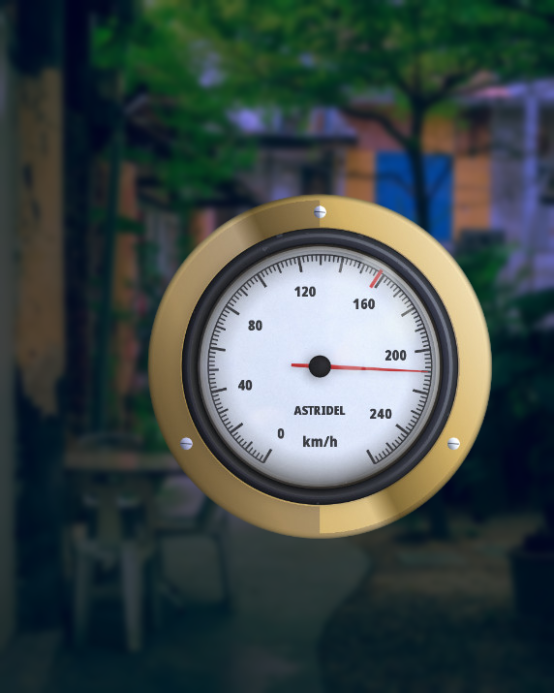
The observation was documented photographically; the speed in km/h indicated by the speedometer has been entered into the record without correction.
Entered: 210 km/h
